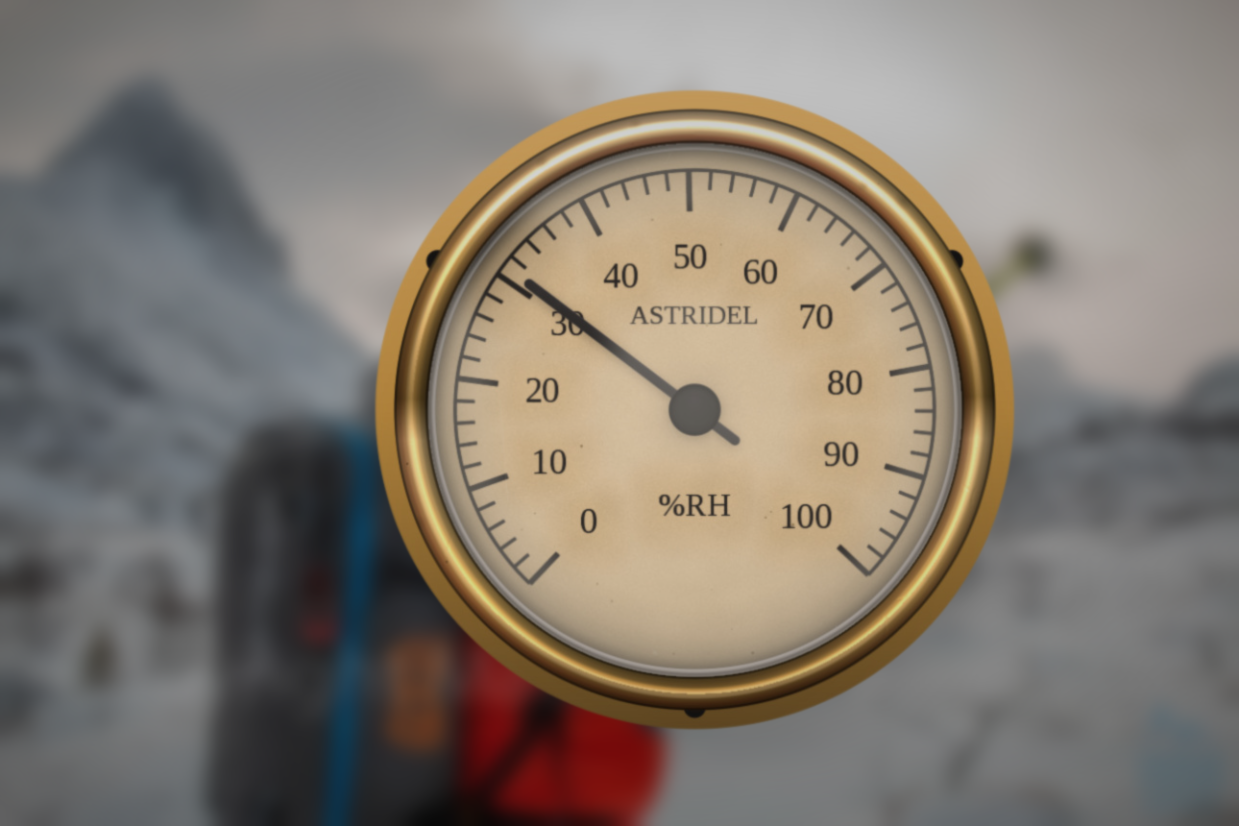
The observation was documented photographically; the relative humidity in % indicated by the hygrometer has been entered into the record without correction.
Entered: 31 %
